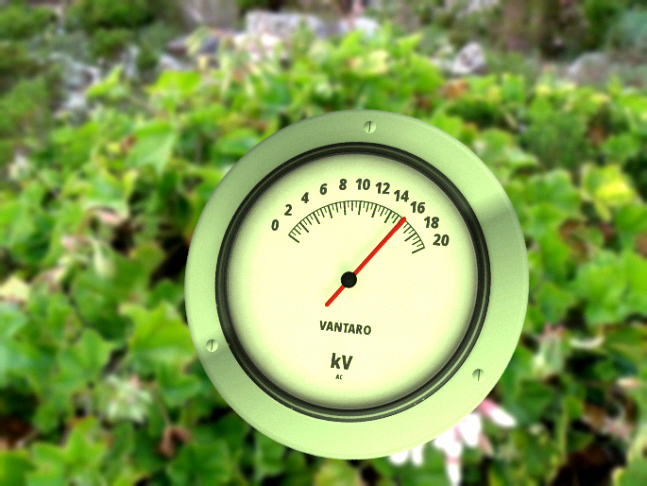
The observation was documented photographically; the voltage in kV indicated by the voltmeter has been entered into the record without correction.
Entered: 16 kV
